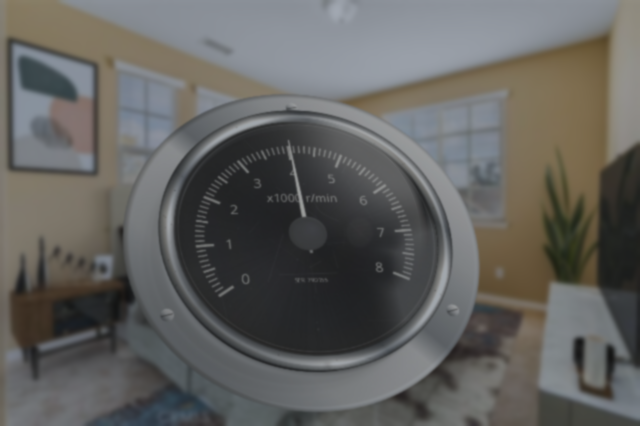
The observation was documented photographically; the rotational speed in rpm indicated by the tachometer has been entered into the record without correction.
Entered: 4000 rpm
